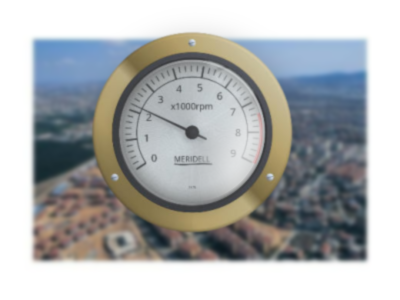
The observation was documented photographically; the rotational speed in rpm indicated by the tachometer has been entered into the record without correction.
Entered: 2200 rpm
